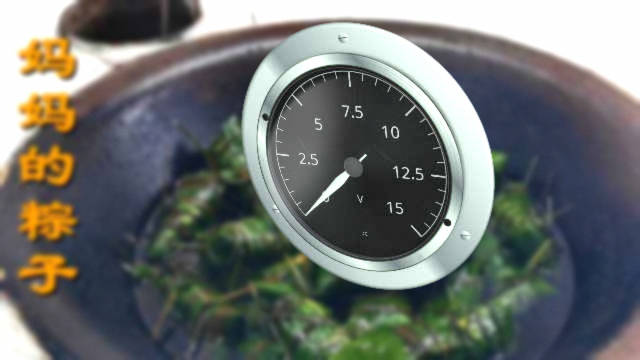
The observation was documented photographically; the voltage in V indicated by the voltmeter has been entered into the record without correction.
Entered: 0 V
